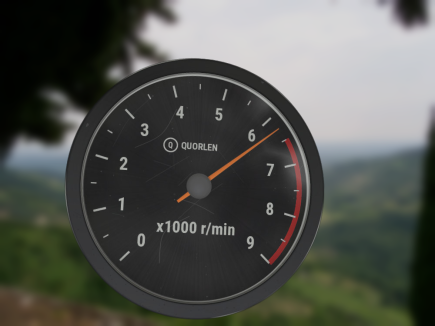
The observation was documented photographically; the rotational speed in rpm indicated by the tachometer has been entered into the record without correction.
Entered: 6250 rpm
